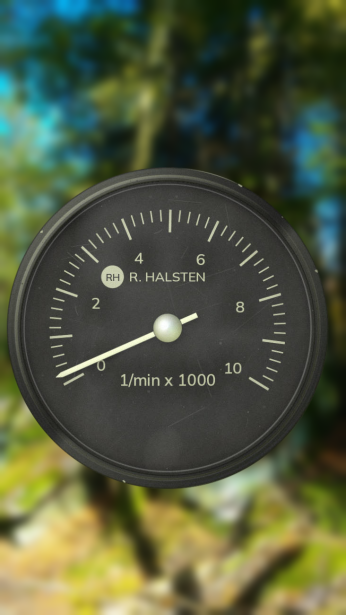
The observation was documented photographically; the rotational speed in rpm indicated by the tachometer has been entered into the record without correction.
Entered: 200 rpm
